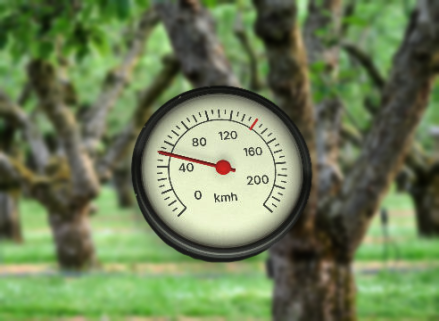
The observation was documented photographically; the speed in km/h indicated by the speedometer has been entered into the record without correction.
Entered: 50 km/h
